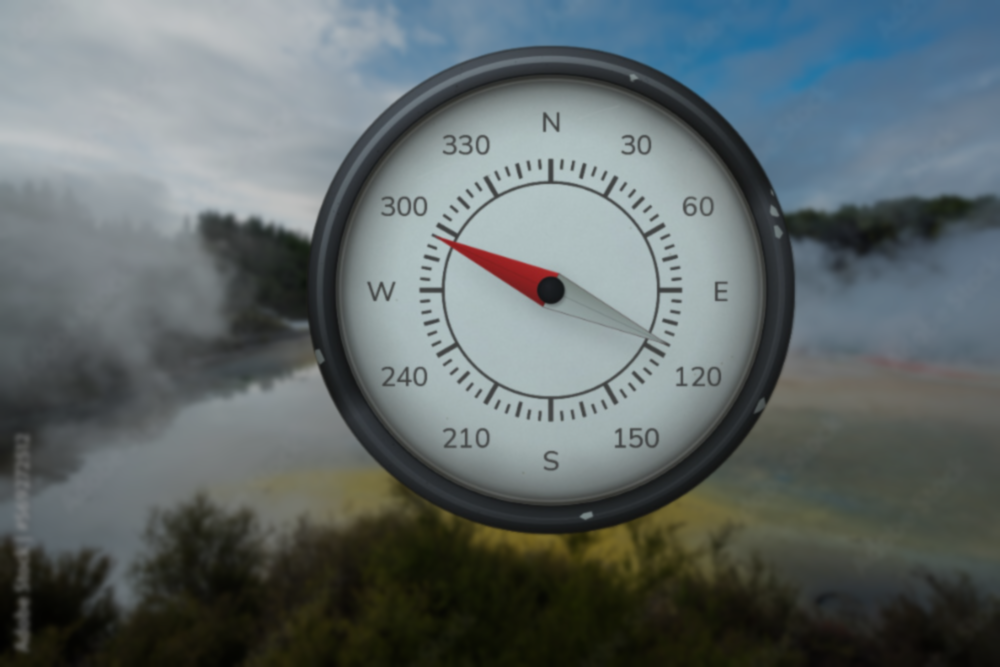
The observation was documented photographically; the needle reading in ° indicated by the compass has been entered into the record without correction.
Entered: 295 °
